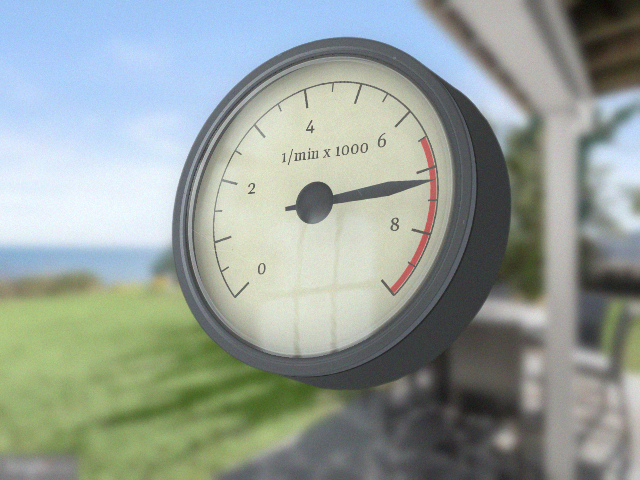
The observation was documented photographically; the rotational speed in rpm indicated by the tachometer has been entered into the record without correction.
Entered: 7250 rpm
